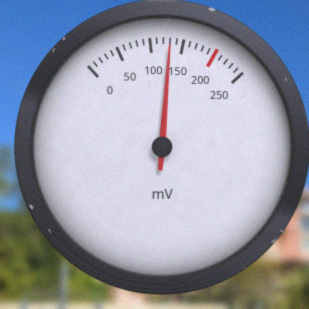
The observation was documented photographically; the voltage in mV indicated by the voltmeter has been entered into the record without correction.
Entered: 130 mV
